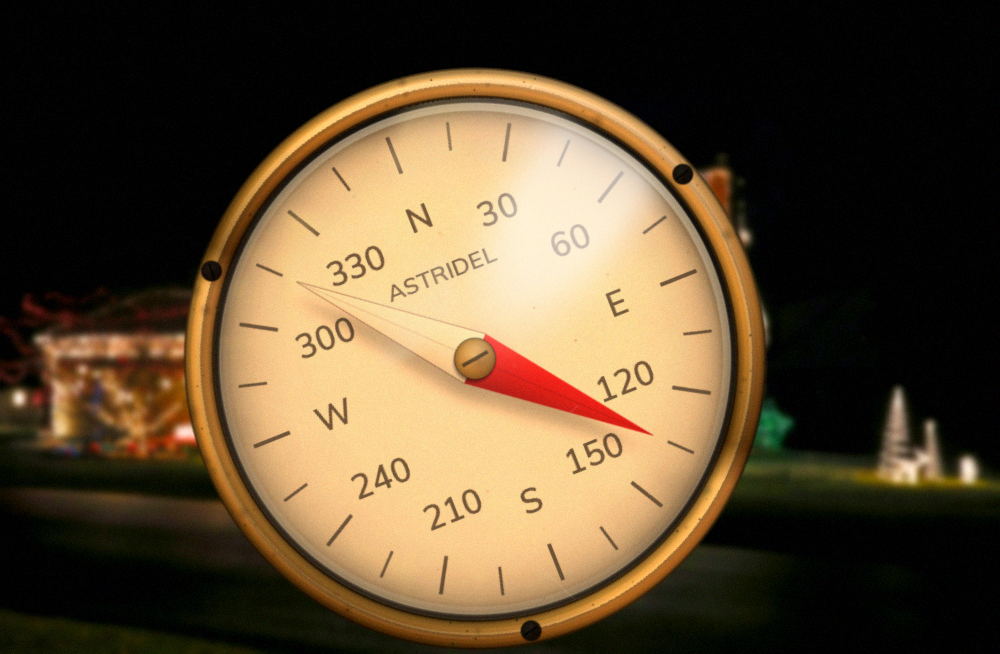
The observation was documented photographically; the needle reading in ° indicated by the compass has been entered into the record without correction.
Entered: 135 °
